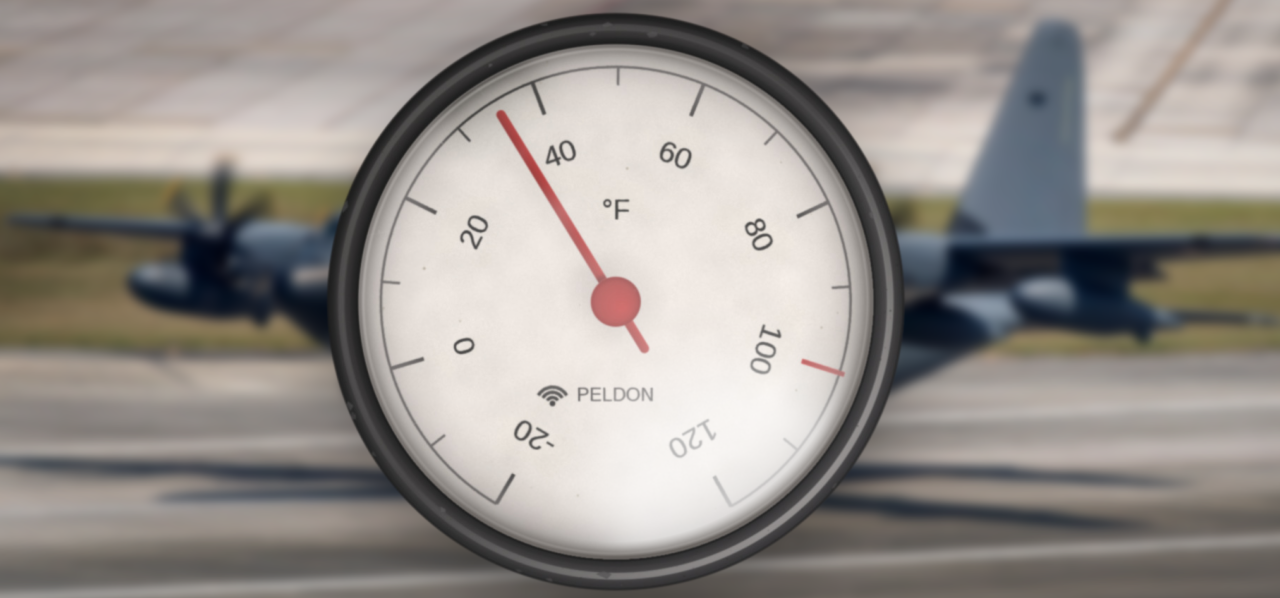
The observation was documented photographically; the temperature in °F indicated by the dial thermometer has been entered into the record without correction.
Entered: 35 °F
